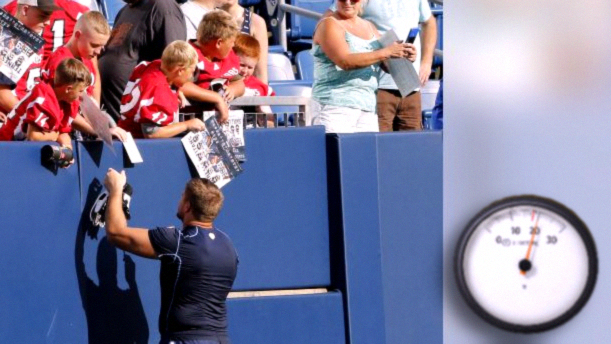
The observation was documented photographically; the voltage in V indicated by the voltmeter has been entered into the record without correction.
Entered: 20 V
